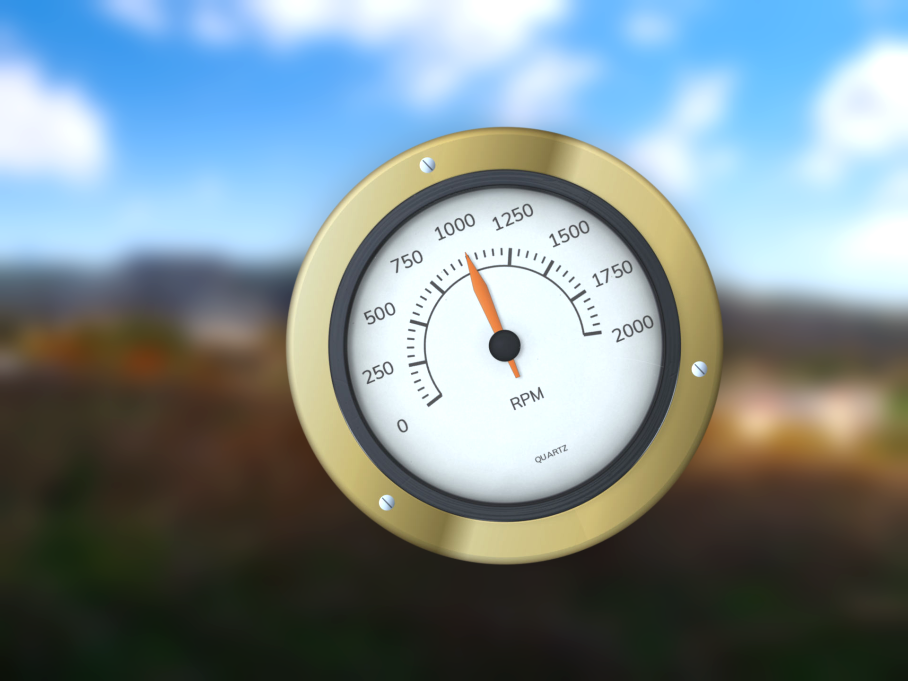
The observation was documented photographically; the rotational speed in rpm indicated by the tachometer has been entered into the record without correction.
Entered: 1000 rpm
